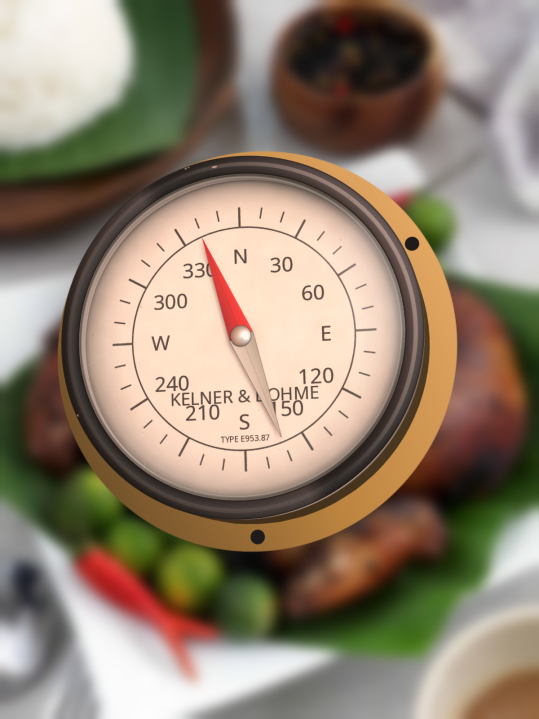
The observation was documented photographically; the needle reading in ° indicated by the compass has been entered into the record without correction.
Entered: 340 °
